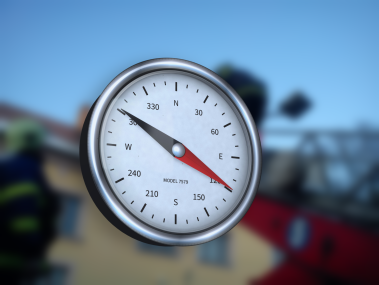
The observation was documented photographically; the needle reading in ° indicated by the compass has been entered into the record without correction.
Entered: 120 °
